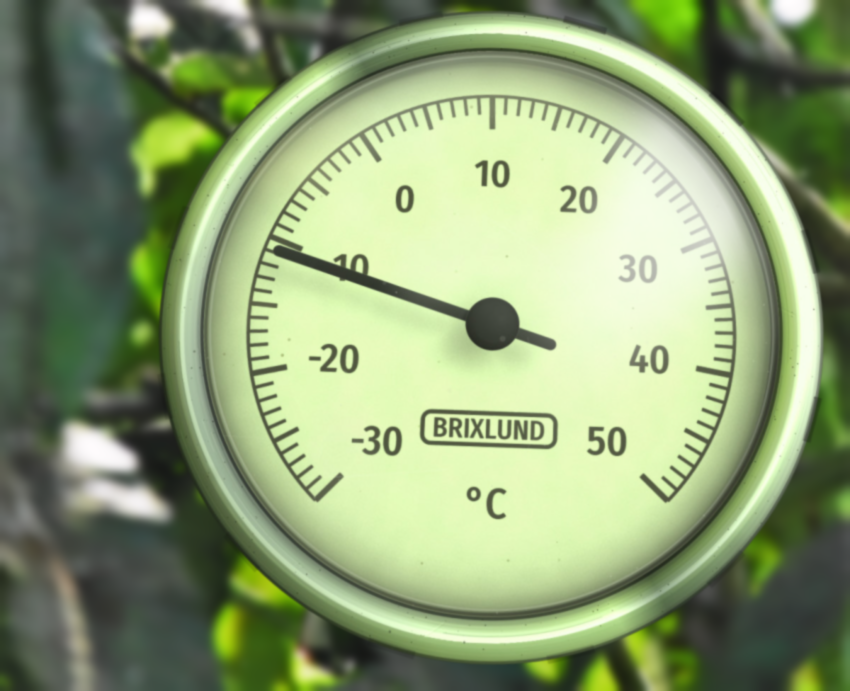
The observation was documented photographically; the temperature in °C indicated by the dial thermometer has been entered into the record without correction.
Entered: -11 °C
